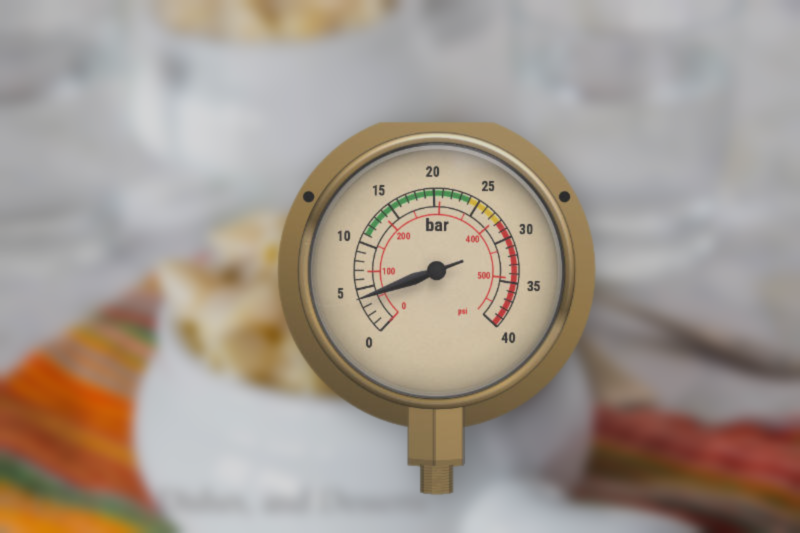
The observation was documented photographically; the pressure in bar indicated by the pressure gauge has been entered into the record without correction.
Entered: 4 bar
